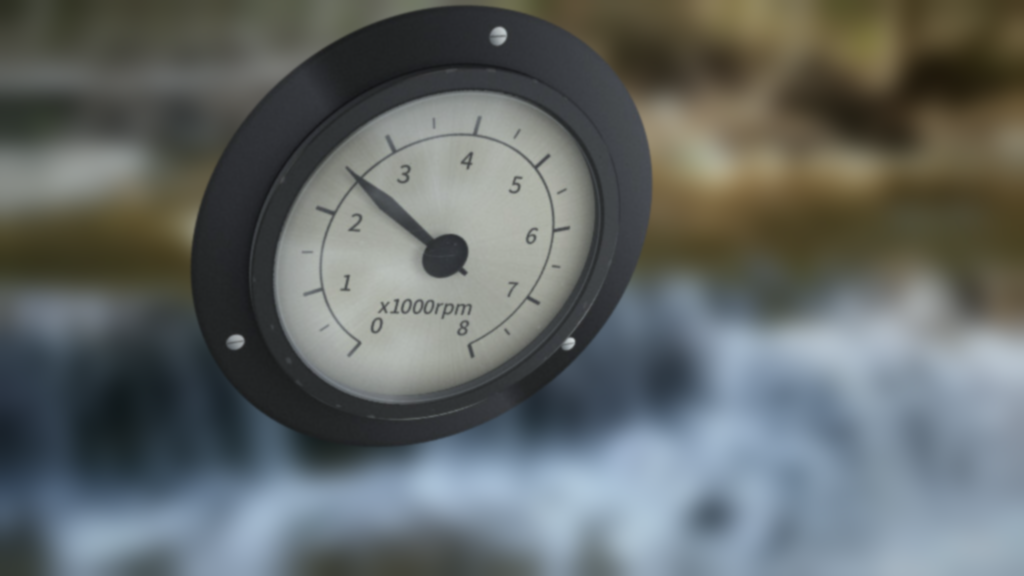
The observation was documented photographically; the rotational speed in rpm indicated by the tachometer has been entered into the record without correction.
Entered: 2500 rpm
